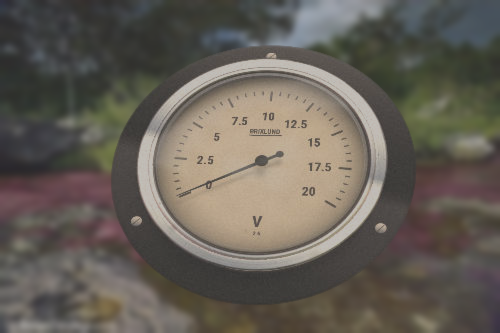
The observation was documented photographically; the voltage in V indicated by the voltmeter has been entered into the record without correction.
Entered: 0 V
